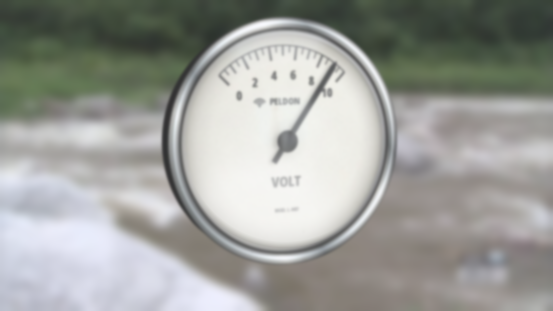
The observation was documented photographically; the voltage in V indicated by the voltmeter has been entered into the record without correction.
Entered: 9 V
